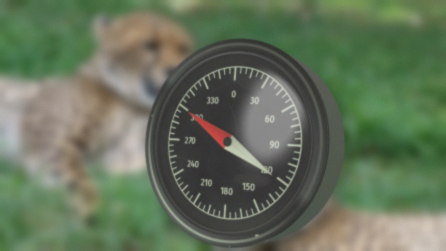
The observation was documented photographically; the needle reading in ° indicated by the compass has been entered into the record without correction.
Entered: 300 °
